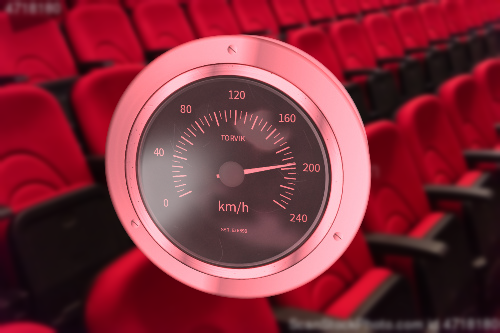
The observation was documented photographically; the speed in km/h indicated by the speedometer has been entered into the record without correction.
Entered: 195 km/h
